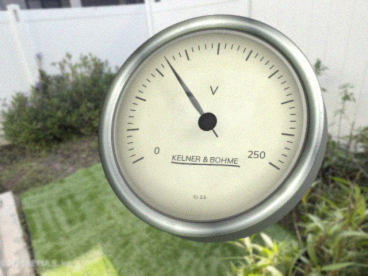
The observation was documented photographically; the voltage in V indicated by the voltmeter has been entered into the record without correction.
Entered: 85 V
